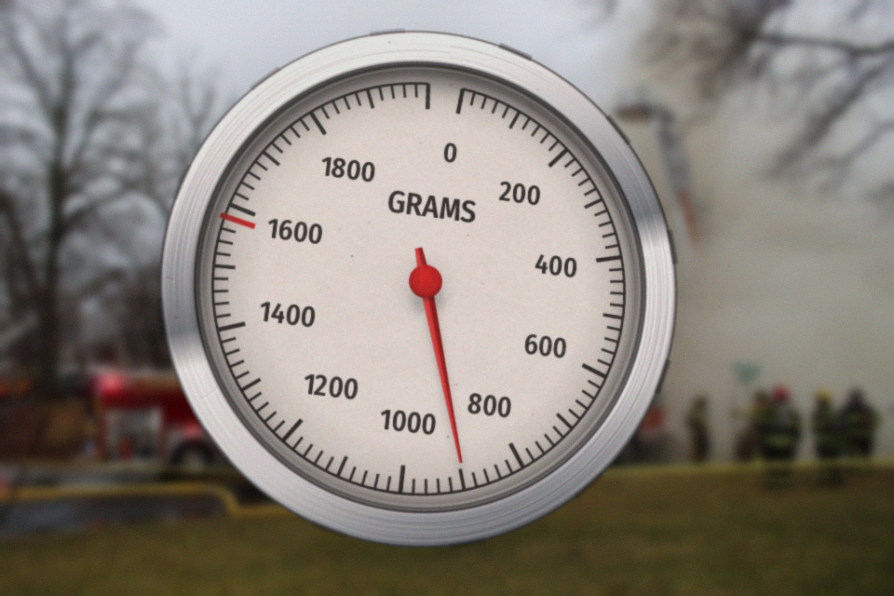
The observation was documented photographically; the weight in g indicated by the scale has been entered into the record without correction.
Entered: 900 g
